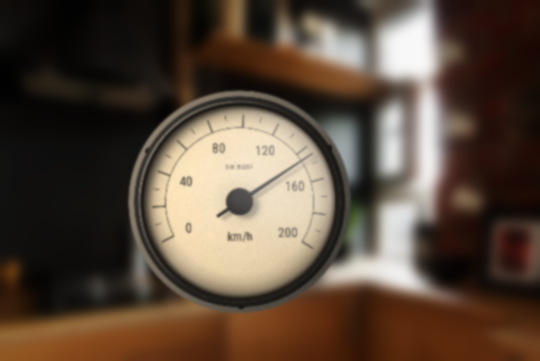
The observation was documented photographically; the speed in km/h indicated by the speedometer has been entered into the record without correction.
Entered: 145 km/h
